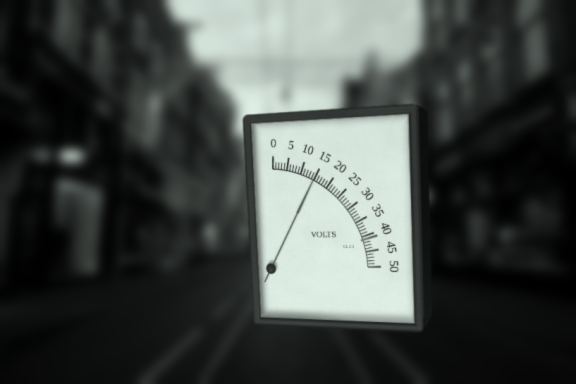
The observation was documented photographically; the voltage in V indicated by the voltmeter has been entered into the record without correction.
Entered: 15 V
